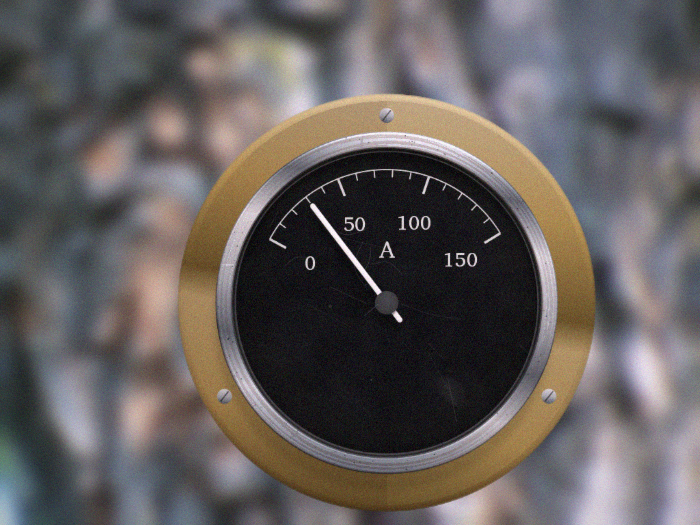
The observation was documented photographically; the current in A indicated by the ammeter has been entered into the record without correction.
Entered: 30 A
